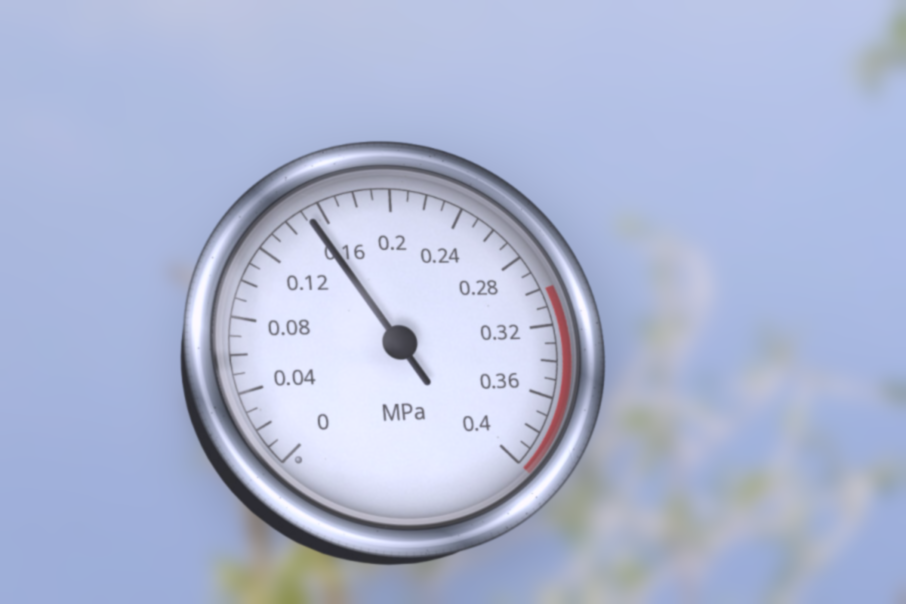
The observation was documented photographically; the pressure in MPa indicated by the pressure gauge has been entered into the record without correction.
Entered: 0.15 MPa
